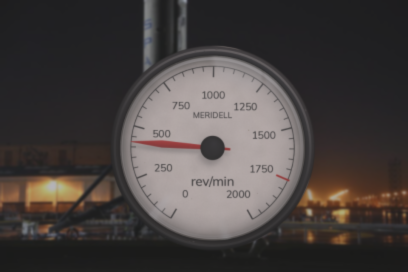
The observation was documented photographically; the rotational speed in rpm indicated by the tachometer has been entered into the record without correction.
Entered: 425 rpm
